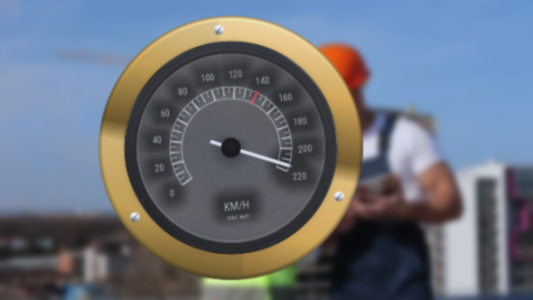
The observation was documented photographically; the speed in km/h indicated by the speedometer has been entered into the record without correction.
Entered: 215 km/h
